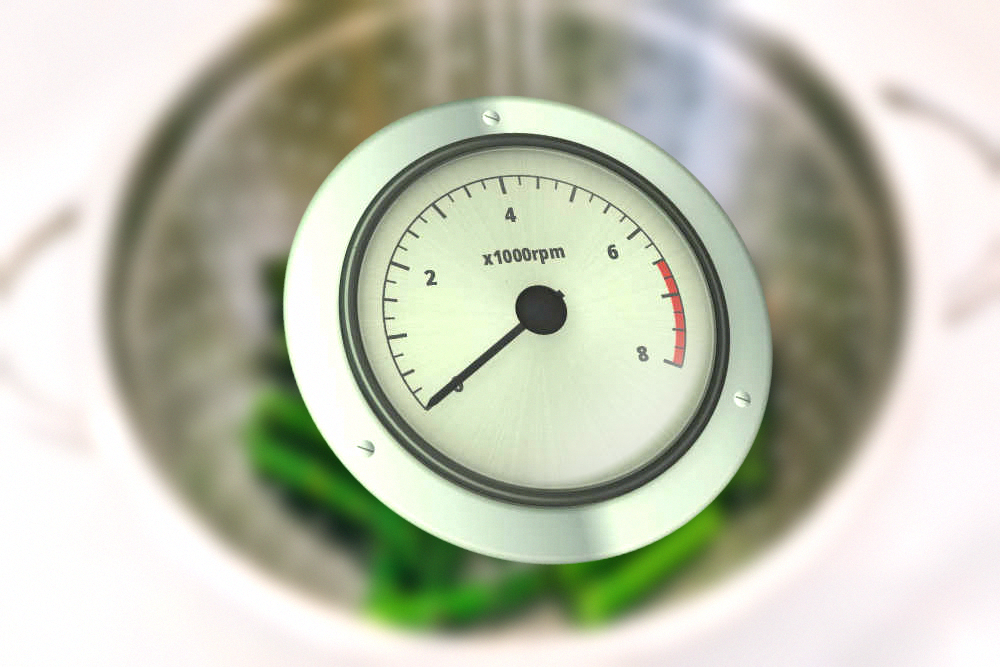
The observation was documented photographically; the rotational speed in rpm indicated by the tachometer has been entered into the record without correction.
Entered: 0 rpm
